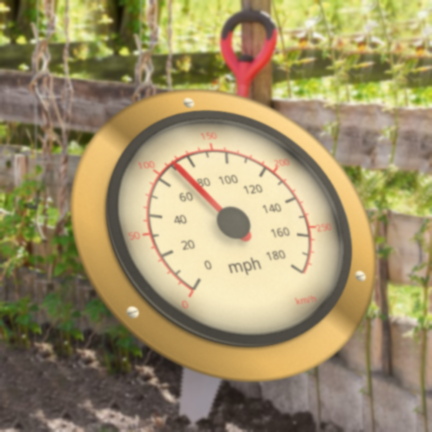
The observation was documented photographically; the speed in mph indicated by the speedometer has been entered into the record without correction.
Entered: 70 mph
